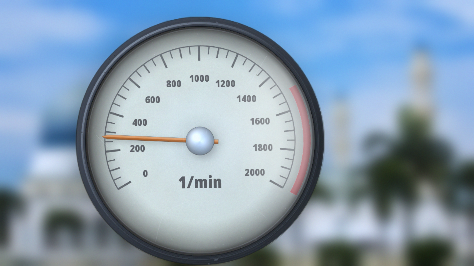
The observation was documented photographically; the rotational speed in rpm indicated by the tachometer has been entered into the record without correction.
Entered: 275 rpm
